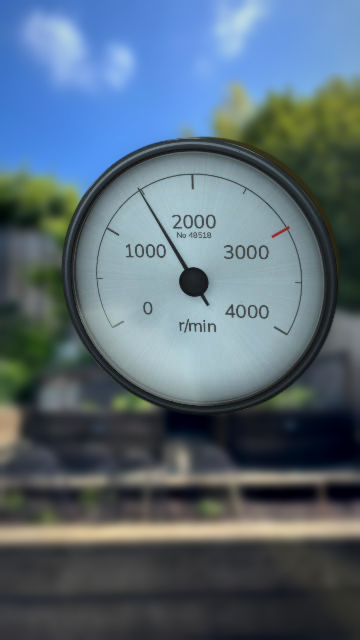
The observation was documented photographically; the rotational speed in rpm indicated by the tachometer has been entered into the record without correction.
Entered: 1500 rpm
